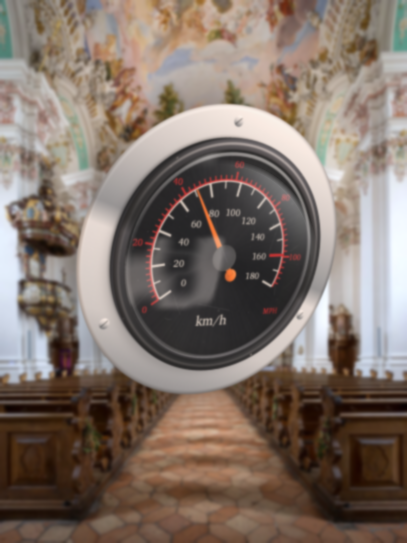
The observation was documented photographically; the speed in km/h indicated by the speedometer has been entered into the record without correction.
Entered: 70 km/h
